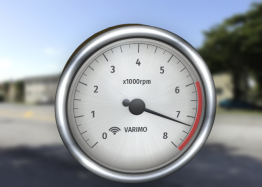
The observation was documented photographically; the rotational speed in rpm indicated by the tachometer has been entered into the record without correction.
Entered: 7250 rpm
